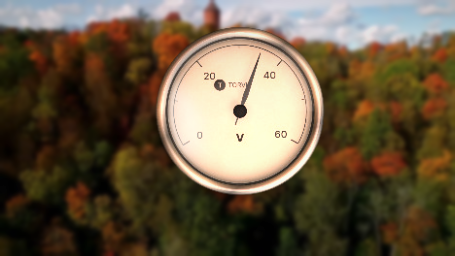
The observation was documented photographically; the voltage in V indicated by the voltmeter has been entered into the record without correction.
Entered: 35 V
